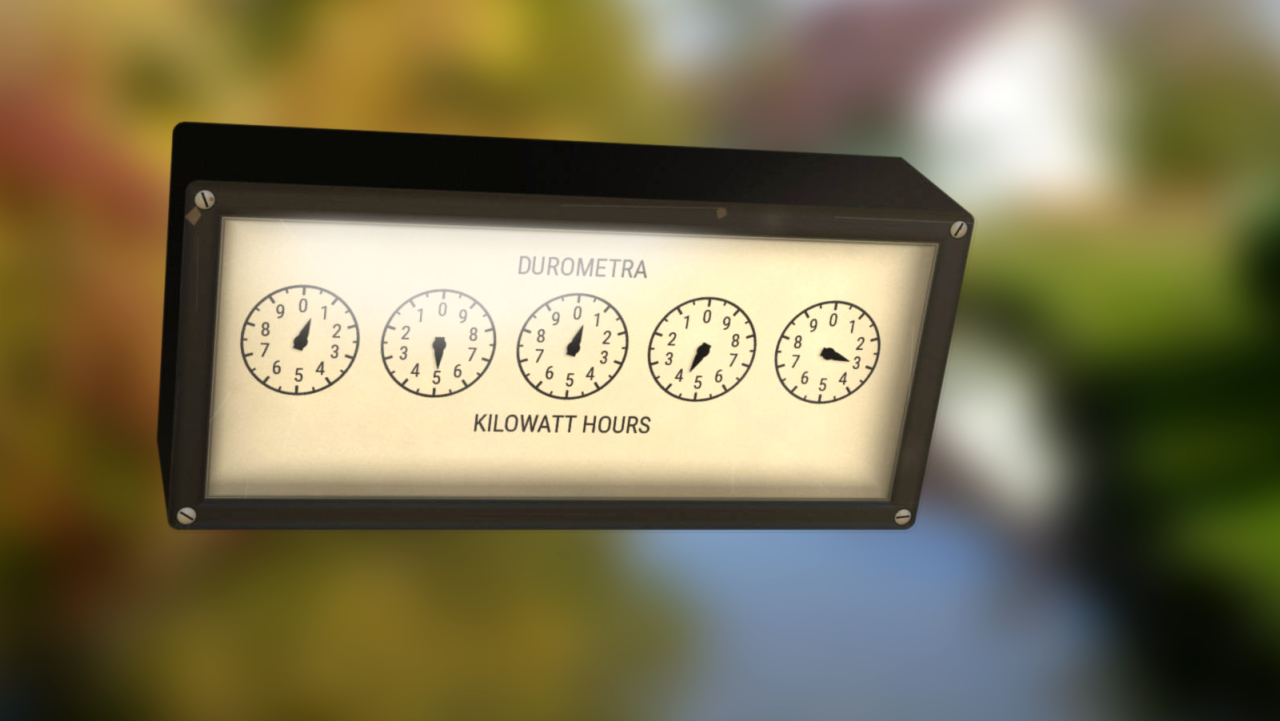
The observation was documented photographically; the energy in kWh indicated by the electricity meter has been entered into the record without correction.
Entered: 5043 kWh
